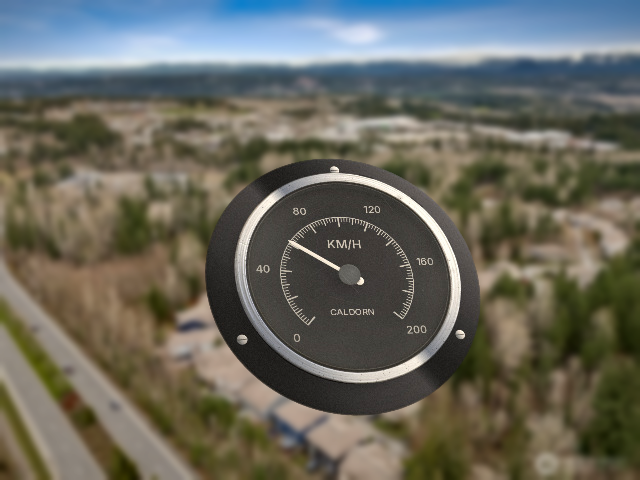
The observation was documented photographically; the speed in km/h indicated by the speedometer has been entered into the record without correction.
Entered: 60 km/h
